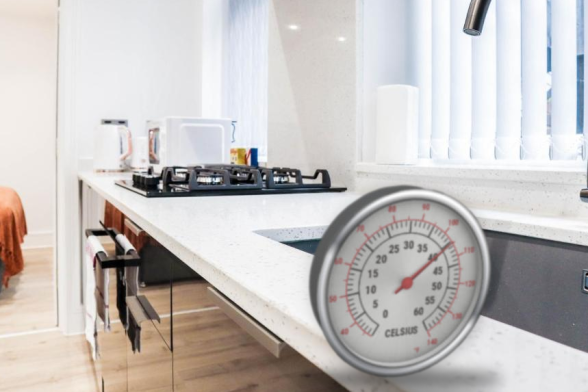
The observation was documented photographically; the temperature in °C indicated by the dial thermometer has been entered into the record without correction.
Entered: 40 °C
